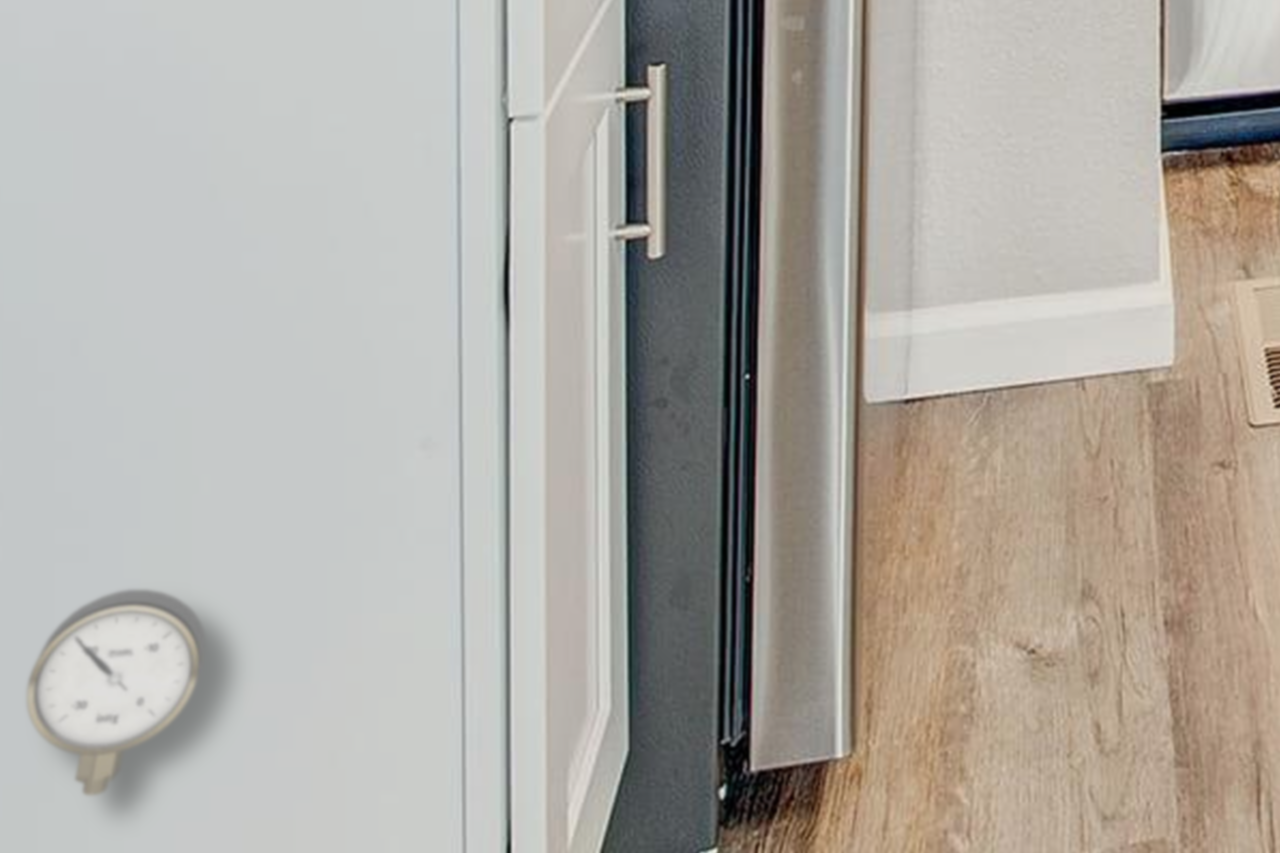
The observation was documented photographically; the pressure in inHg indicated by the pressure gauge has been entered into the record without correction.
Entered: -20 inHg
